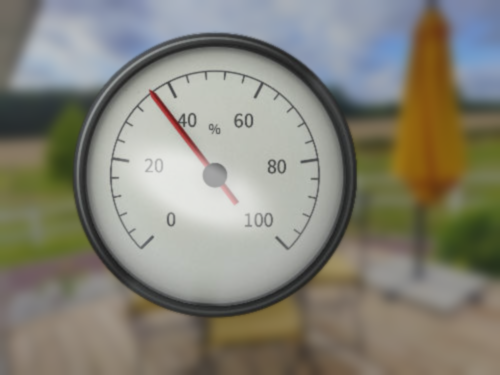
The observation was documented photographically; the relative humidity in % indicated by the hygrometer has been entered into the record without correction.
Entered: 36 %
